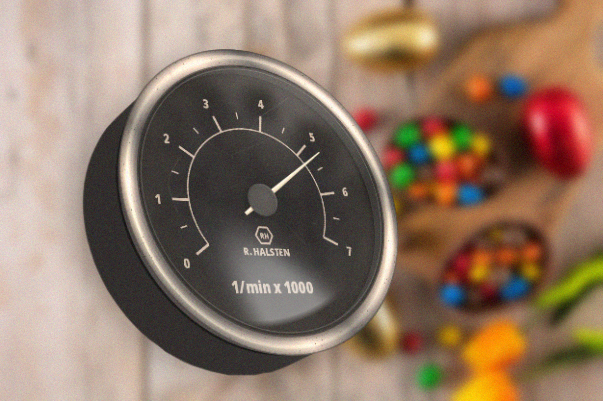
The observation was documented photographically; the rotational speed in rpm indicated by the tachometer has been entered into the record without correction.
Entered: 5250 rpm
